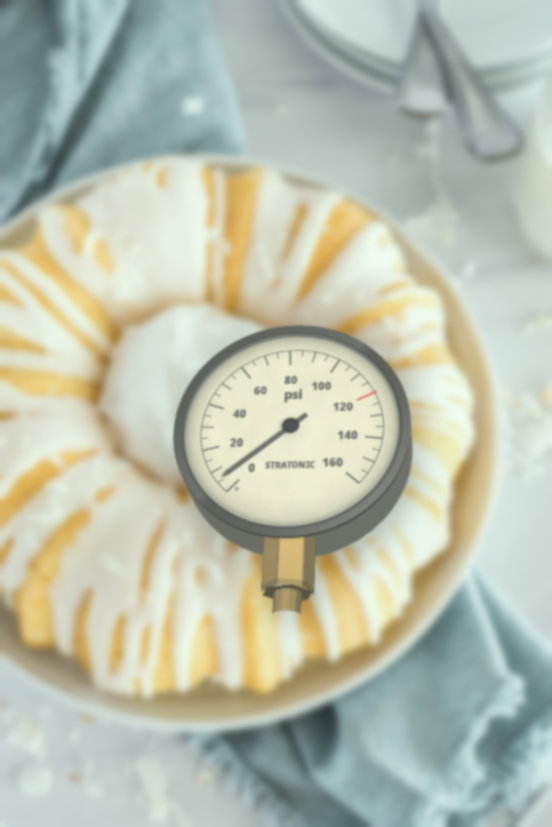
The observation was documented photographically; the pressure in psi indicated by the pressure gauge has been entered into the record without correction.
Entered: 5 psi
